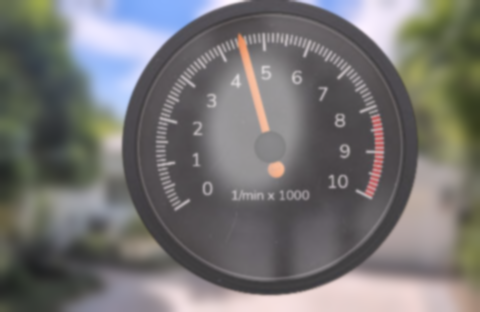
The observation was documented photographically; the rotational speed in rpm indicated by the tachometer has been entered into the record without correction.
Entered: 4500 rpm
